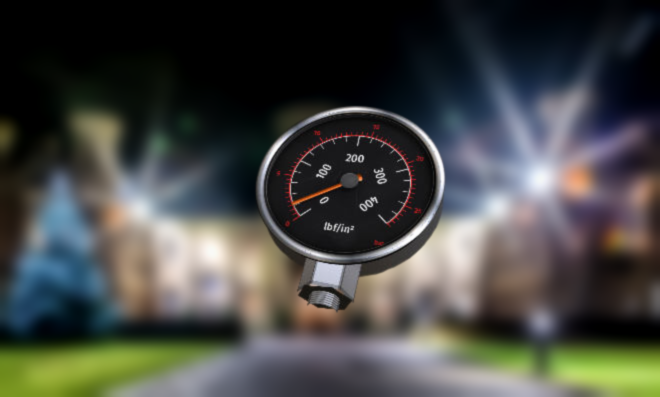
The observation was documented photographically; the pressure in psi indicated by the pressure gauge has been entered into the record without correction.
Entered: 20 psi
